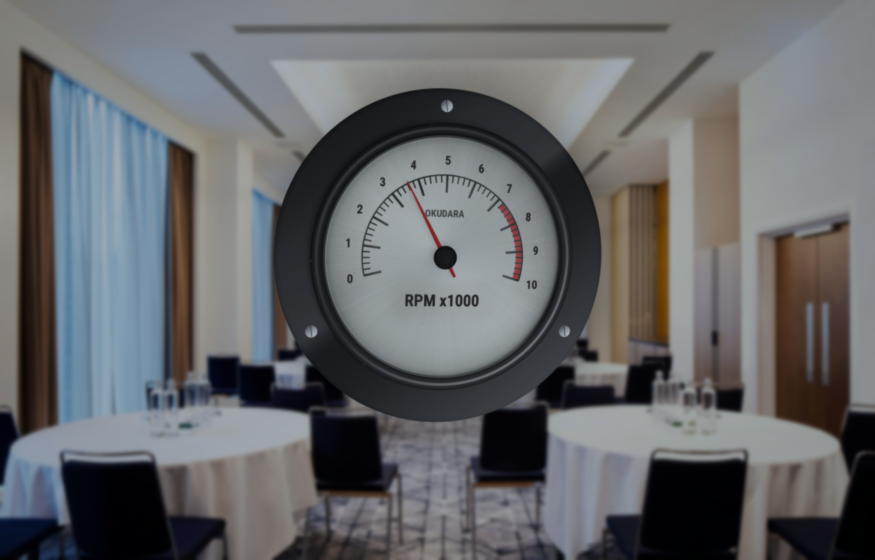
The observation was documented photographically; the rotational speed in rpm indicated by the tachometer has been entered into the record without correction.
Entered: 3600 rpm
